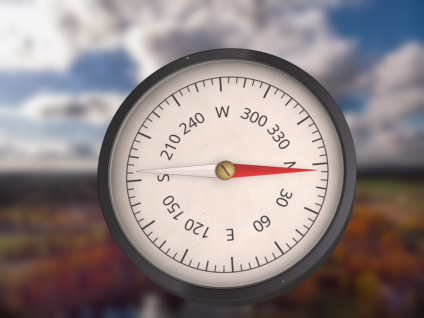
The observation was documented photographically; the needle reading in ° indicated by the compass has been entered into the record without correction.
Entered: 5 °
